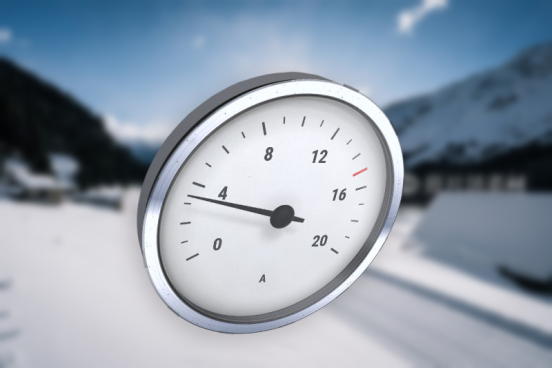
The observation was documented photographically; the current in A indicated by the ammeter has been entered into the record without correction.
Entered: 3.5 A
